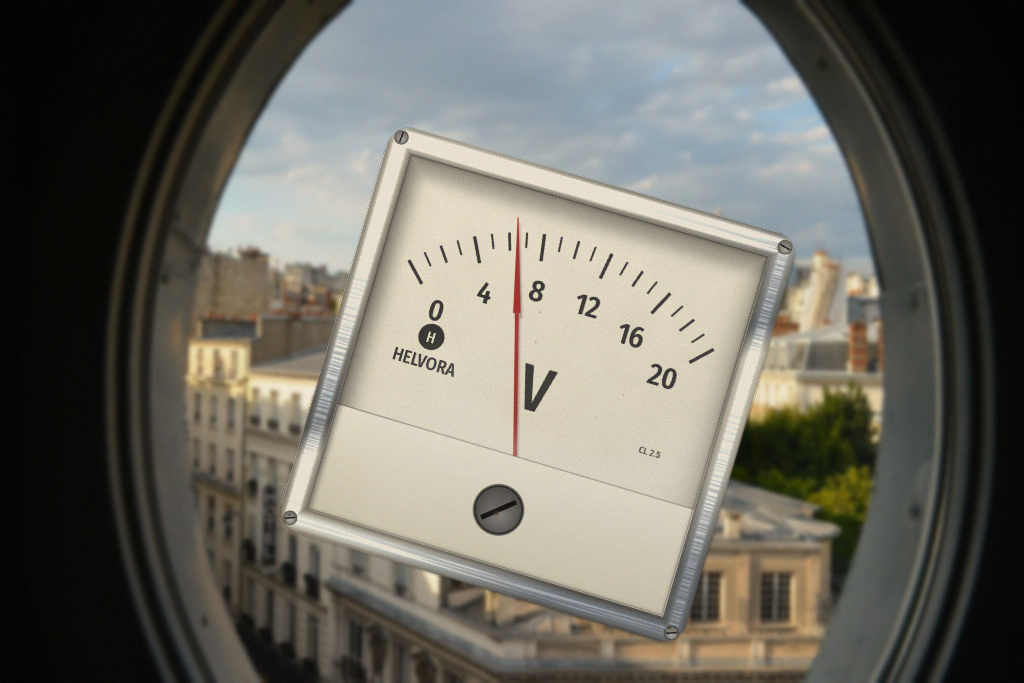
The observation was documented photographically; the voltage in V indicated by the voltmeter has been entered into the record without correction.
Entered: 6.5 V
